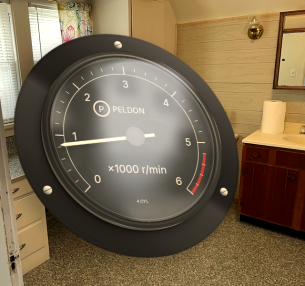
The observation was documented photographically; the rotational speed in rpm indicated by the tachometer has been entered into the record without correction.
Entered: 800 rpm
